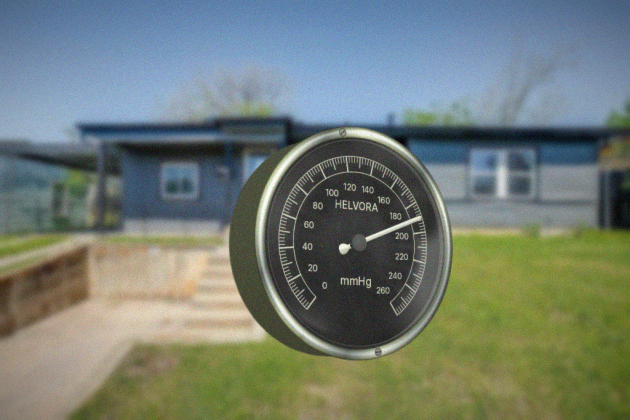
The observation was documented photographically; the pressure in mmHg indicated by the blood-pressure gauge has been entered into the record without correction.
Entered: 190 mmHg
